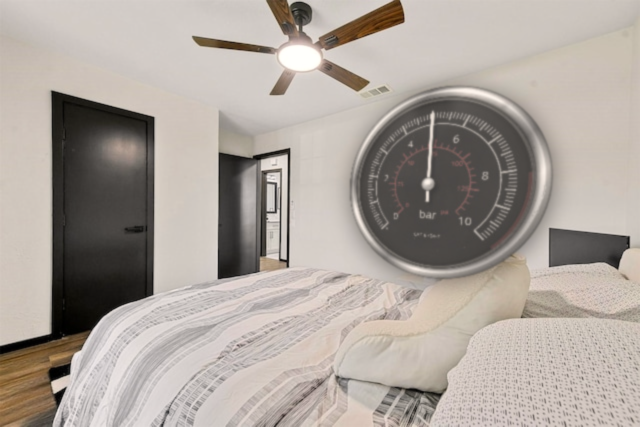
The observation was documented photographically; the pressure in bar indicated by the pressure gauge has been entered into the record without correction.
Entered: 5 bar
